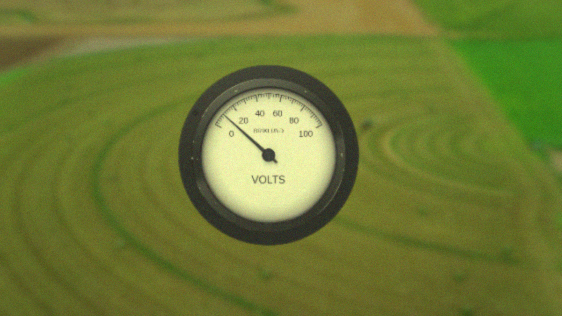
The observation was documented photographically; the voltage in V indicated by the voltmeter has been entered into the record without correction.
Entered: 10 V
